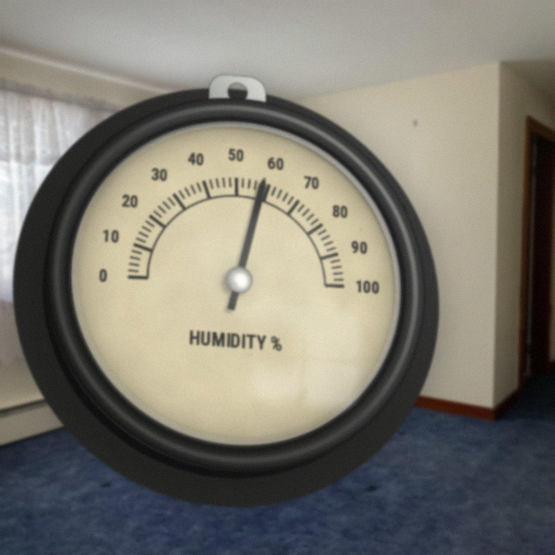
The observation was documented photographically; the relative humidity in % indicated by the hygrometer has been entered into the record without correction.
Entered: 58 %
